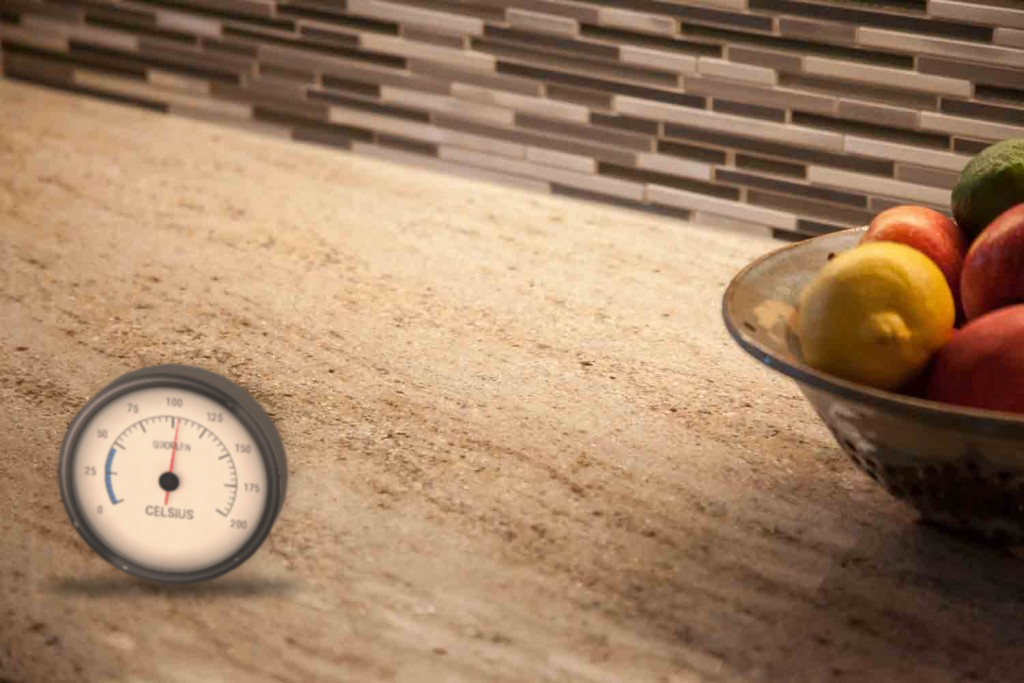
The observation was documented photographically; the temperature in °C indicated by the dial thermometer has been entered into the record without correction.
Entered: 105 °C
